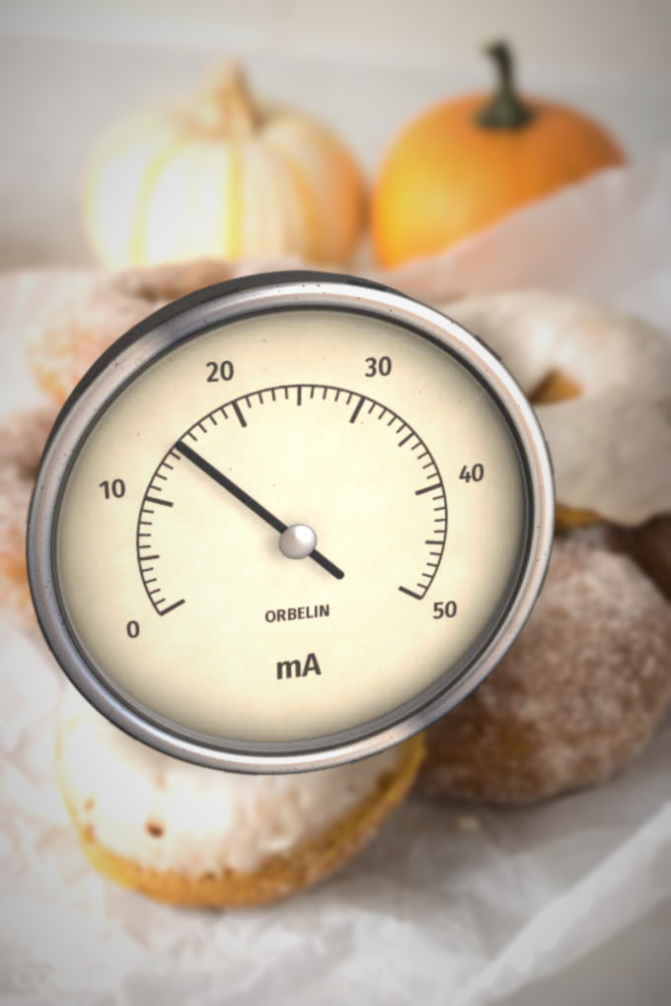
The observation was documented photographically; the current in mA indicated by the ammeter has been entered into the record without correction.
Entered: 15 mA
